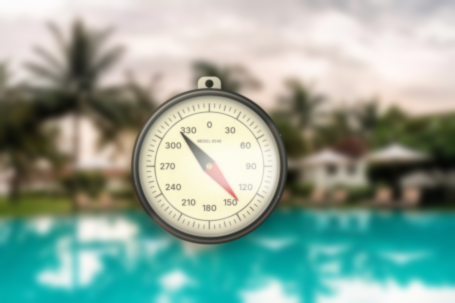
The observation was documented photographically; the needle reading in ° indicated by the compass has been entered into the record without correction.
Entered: 140 °
